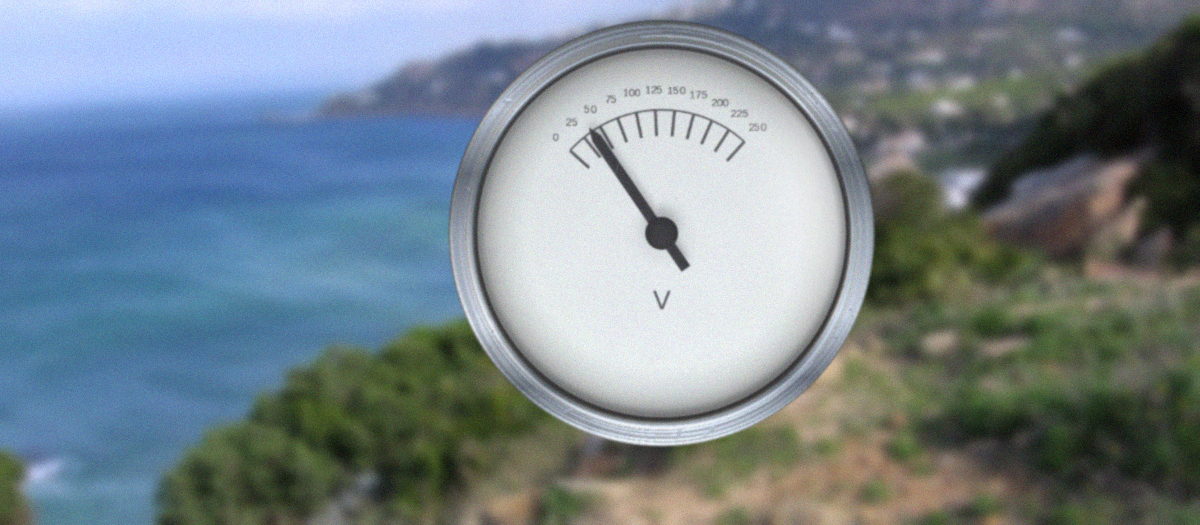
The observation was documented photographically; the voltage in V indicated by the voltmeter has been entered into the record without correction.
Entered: 37.5 V
